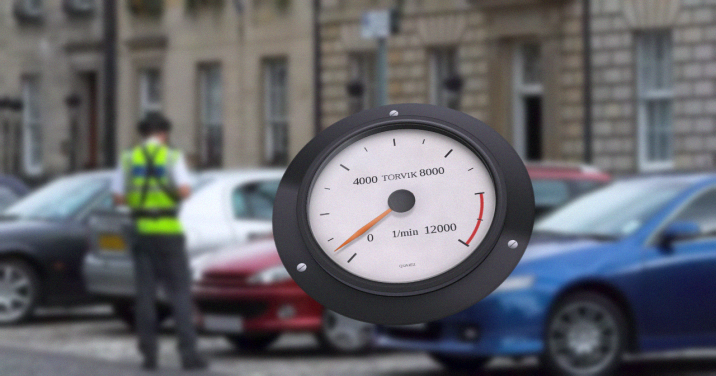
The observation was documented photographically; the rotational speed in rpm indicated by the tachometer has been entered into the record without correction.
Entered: 500 rpm
